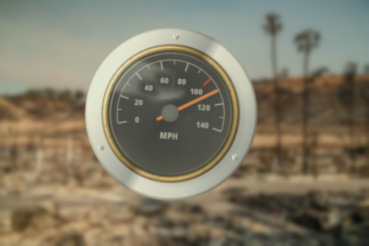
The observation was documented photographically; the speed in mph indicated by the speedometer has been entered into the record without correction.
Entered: 110 mph
